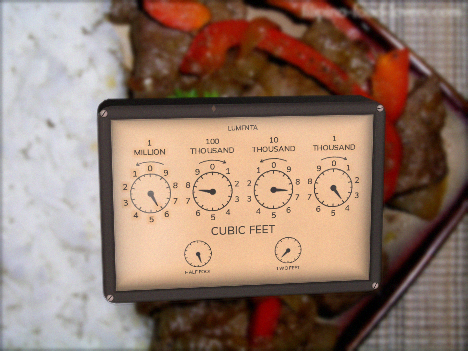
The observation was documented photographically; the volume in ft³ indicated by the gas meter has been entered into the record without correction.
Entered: 577400 ft³
